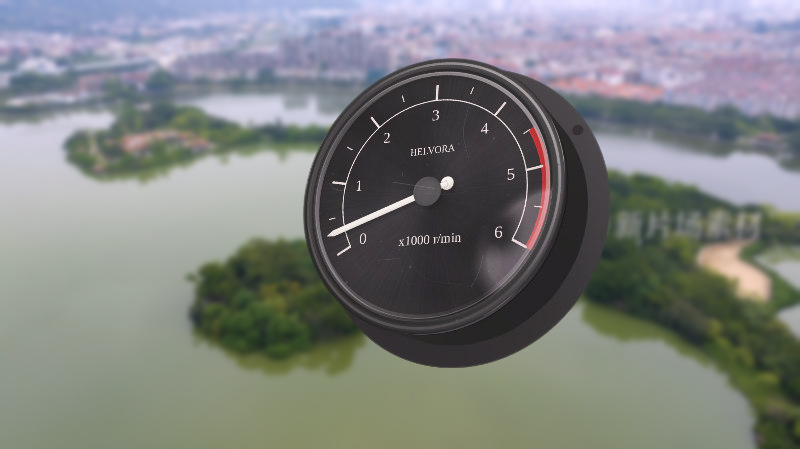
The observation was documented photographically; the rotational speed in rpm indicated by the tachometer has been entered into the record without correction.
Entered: 250 rpm
